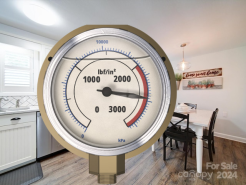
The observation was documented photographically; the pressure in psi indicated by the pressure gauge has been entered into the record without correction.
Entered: 2500 psi
